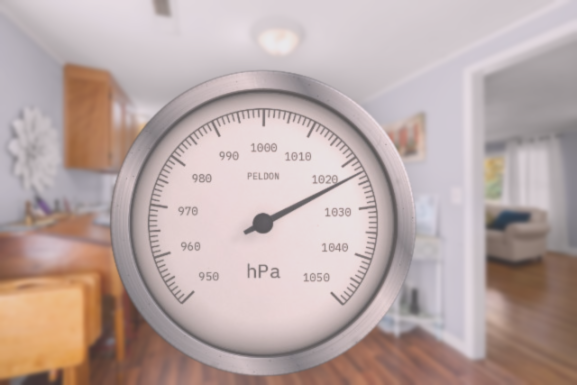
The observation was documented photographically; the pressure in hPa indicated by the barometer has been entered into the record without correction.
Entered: 1023 hPa
